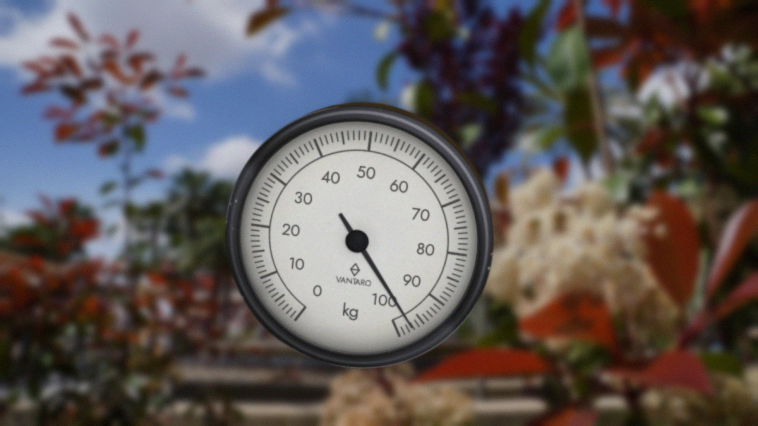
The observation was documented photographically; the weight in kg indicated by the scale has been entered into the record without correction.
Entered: 97 kg
